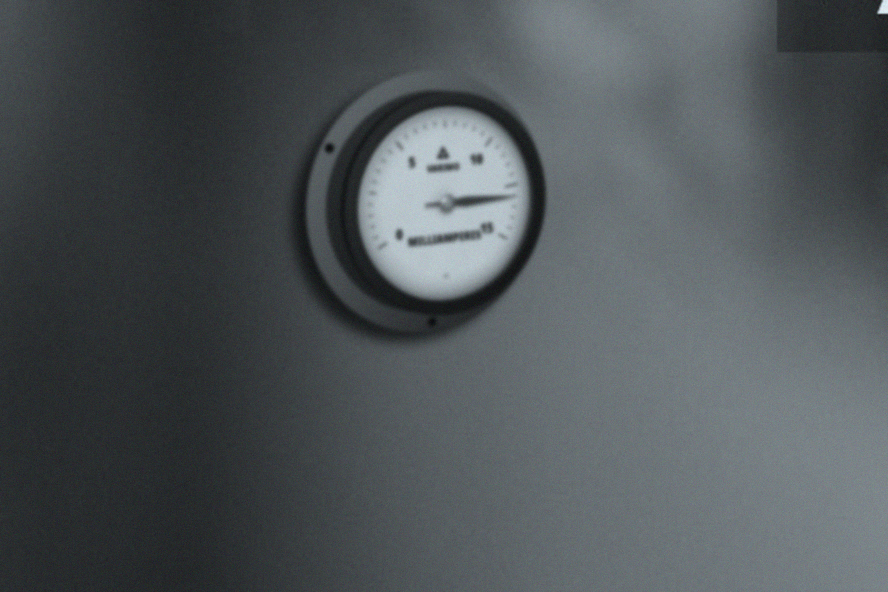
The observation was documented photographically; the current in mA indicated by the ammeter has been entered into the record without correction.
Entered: 13 mA
